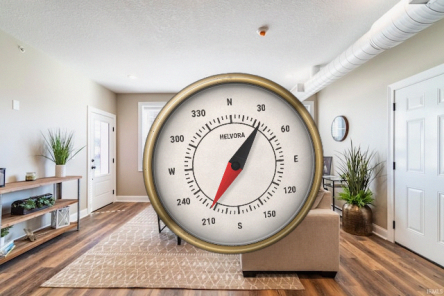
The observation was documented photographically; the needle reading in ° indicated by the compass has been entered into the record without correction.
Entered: 215 °
